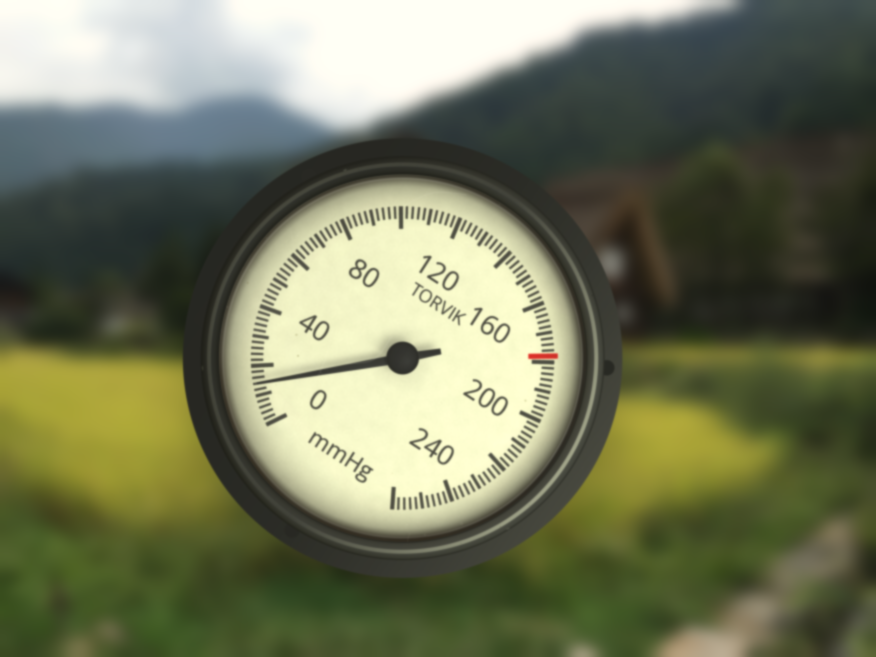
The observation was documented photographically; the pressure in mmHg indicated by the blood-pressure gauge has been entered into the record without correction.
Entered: 14 mmHg
